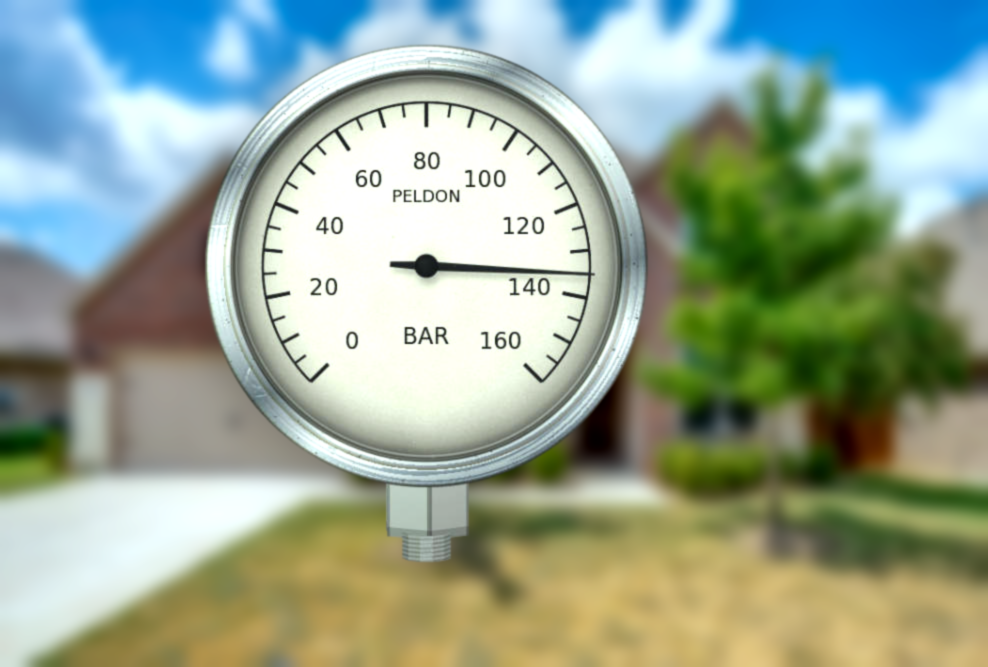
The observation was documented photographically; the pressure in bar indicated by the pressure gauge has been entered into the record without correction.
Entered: 135 bar
